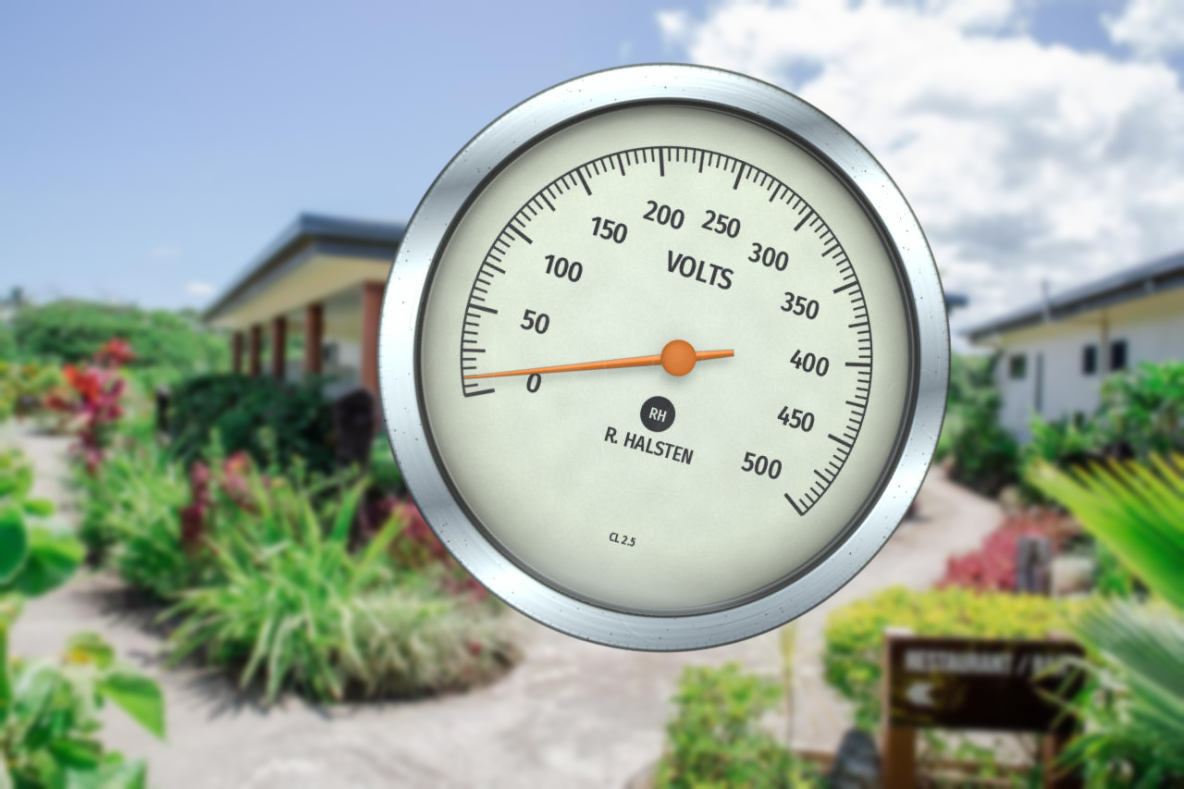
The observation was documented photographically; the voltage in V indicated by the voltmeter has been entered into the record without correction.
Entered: 10 V
